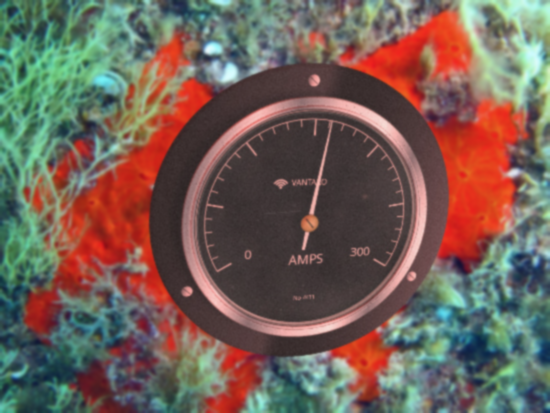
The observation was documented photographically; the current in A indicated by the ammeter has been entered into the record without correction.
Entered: 160 A
